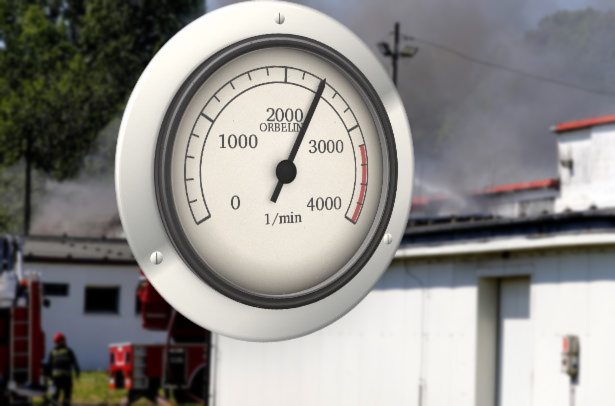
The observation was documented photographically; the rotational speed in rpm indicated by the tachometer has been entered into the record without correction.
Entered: 2400 rpm
